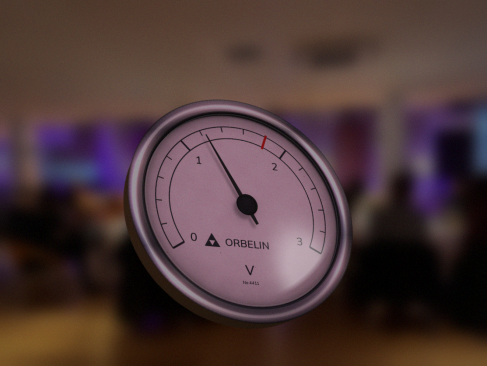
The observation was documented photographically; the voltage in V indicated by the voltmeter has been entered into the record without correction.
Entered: 1.2 V
